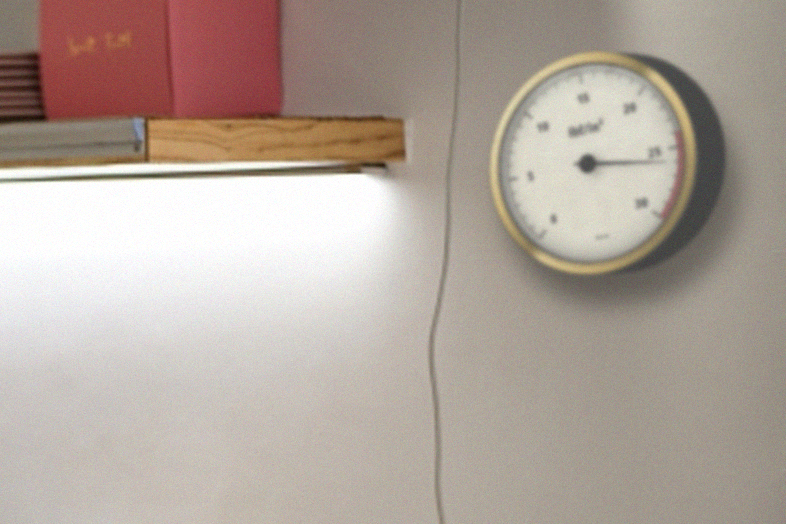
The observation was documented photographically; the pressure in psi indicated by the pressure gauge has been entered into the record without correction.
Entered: 26 psi
